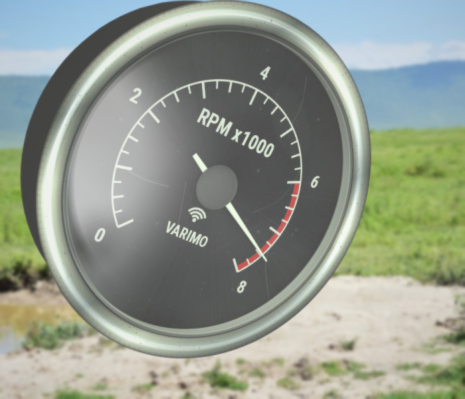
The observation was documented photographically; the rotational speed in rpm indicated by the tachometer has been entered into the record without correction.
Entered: 7500 rpm
